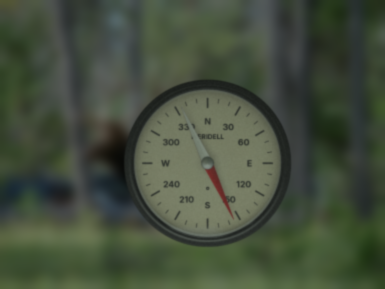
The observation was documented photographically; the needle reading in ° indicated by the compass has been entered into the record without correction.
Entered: 155 °
